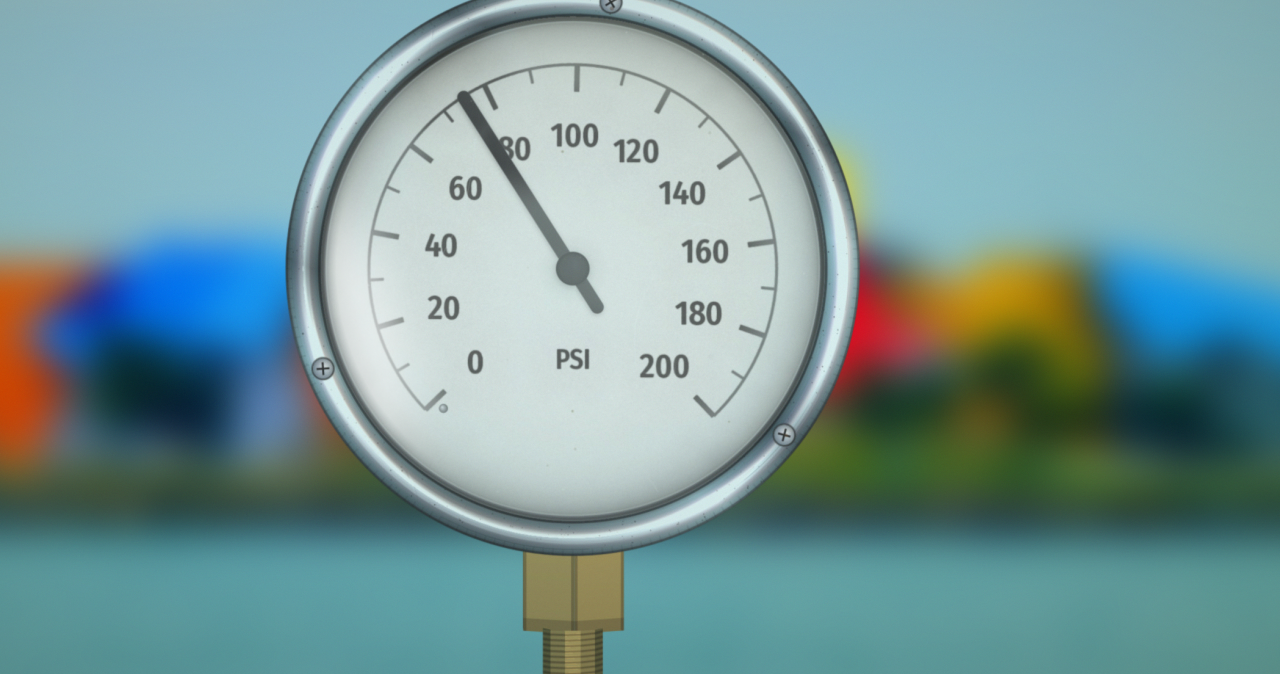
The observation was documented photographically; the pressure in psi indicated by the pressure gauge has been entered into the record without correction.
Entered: 75 psi
